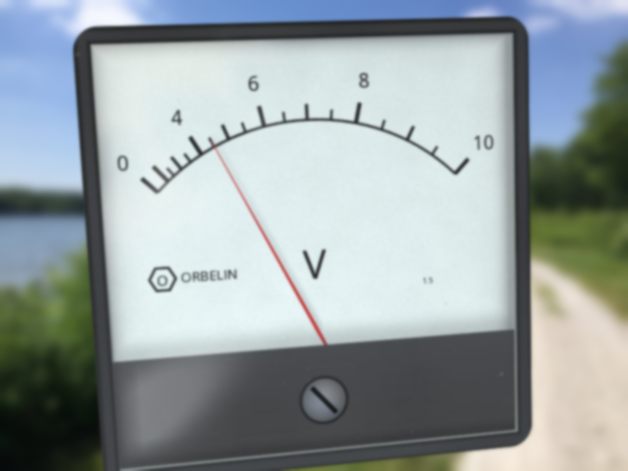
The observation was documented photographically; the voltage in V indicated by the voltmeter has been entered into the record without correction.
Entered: 4.5 V
